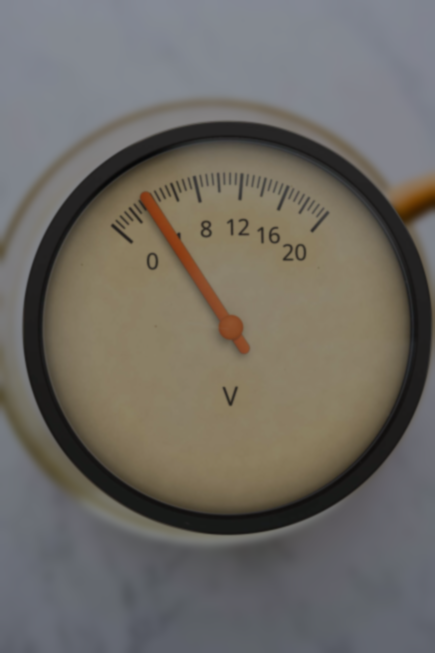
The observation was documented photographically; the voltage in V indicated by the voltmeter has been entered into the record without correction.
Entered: 3.5 V
